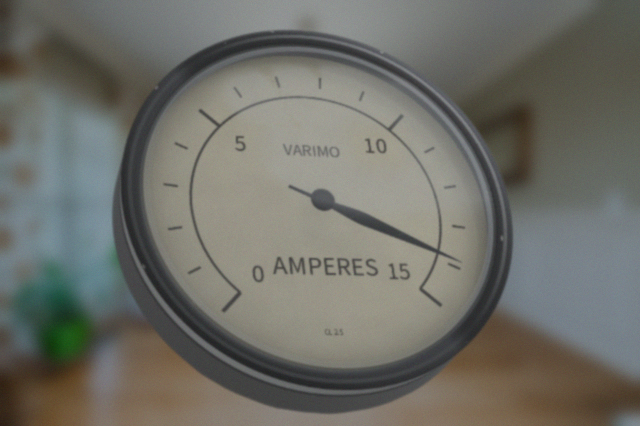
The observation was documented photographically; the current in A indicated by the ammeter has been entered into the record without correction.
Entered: 14 A
